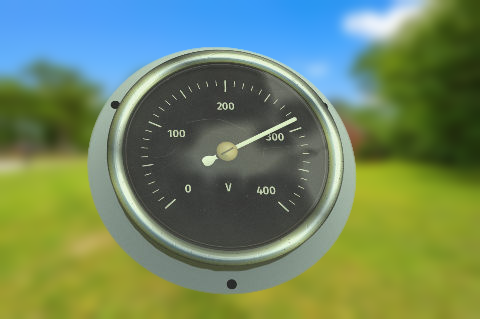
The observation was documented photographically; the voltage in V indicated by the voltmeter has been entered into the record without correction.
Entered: 290 V
